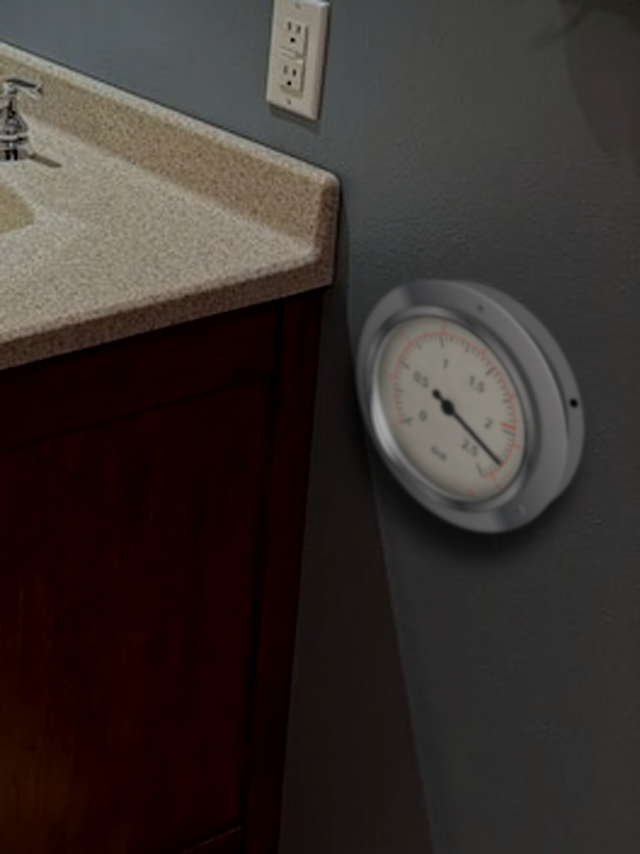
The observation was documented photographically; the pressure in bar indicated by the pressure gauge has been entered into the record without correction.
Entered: 2.25 bar
